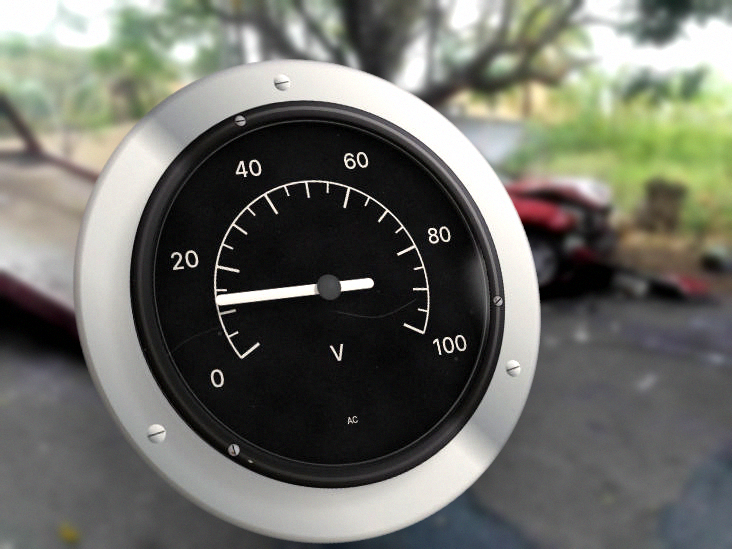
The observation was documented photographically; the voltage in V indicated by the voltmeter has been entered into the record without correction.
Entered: 12.5 V
